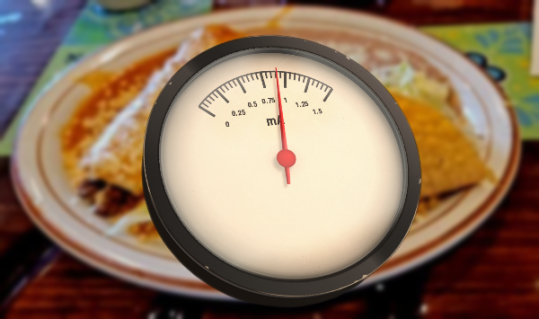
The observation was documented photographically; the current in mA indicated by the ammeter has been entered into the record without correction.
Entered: 0.9 mA
